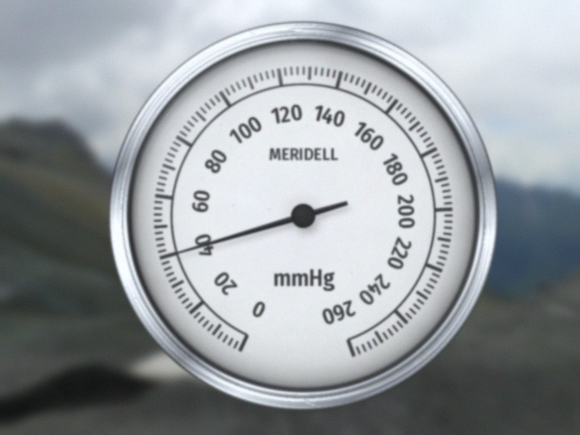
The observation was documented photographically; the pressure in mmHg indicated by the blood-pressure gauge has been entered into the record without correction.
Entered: 40 mmHg
